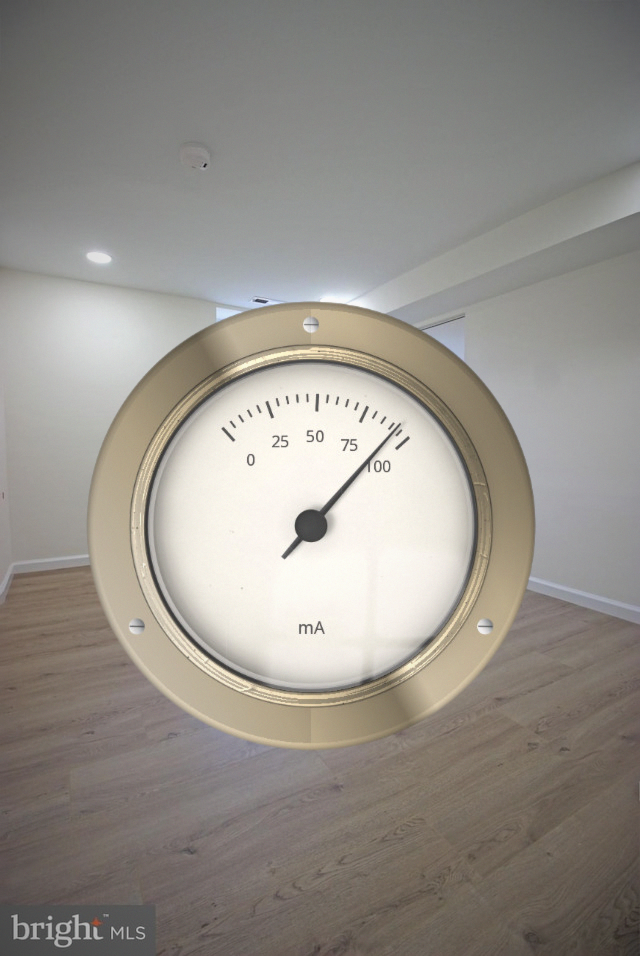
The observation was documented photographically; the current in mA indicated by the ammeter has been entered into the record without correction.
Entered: 92.5 mA
